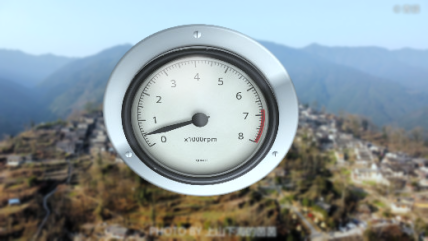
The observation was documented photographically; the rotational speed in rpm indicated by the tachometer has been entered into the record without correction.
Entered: 500 rpm
